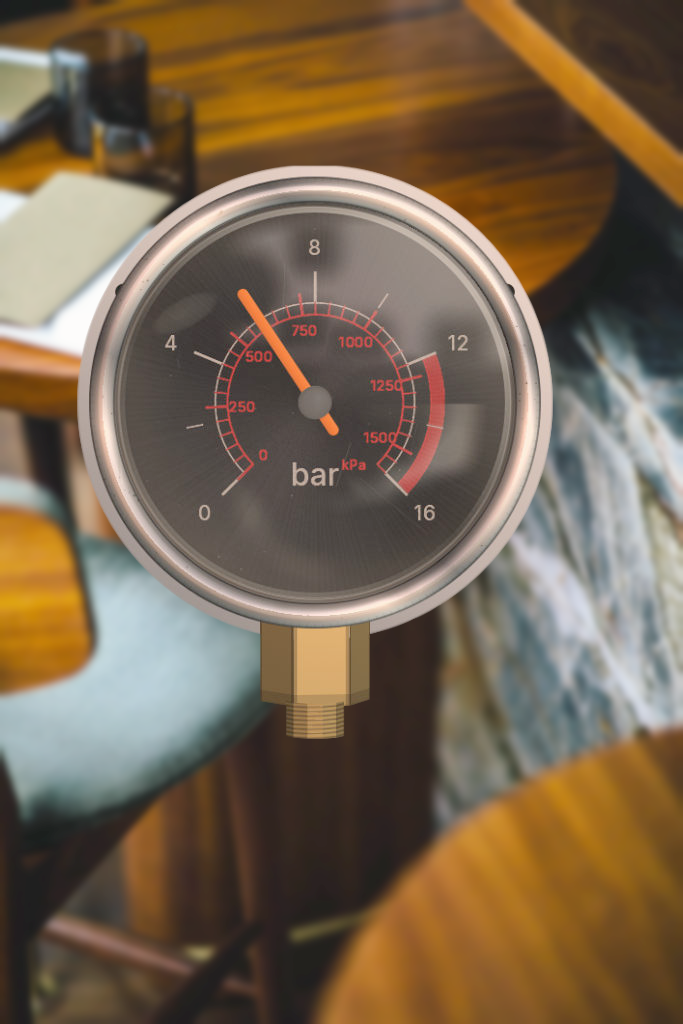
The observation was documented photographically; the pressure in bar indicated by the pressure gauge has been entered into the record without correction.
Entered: 6 bar
